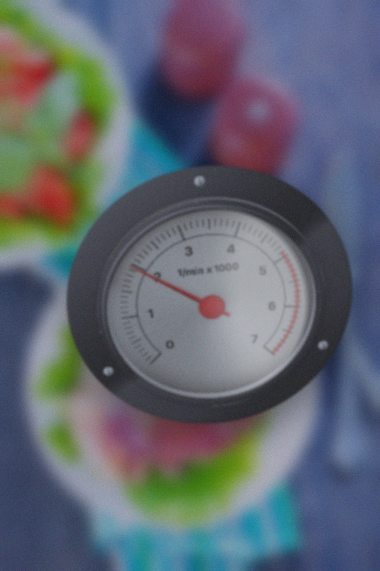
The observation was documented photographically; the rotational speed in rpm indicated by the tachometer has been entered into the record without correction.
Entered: 2000 rpm
